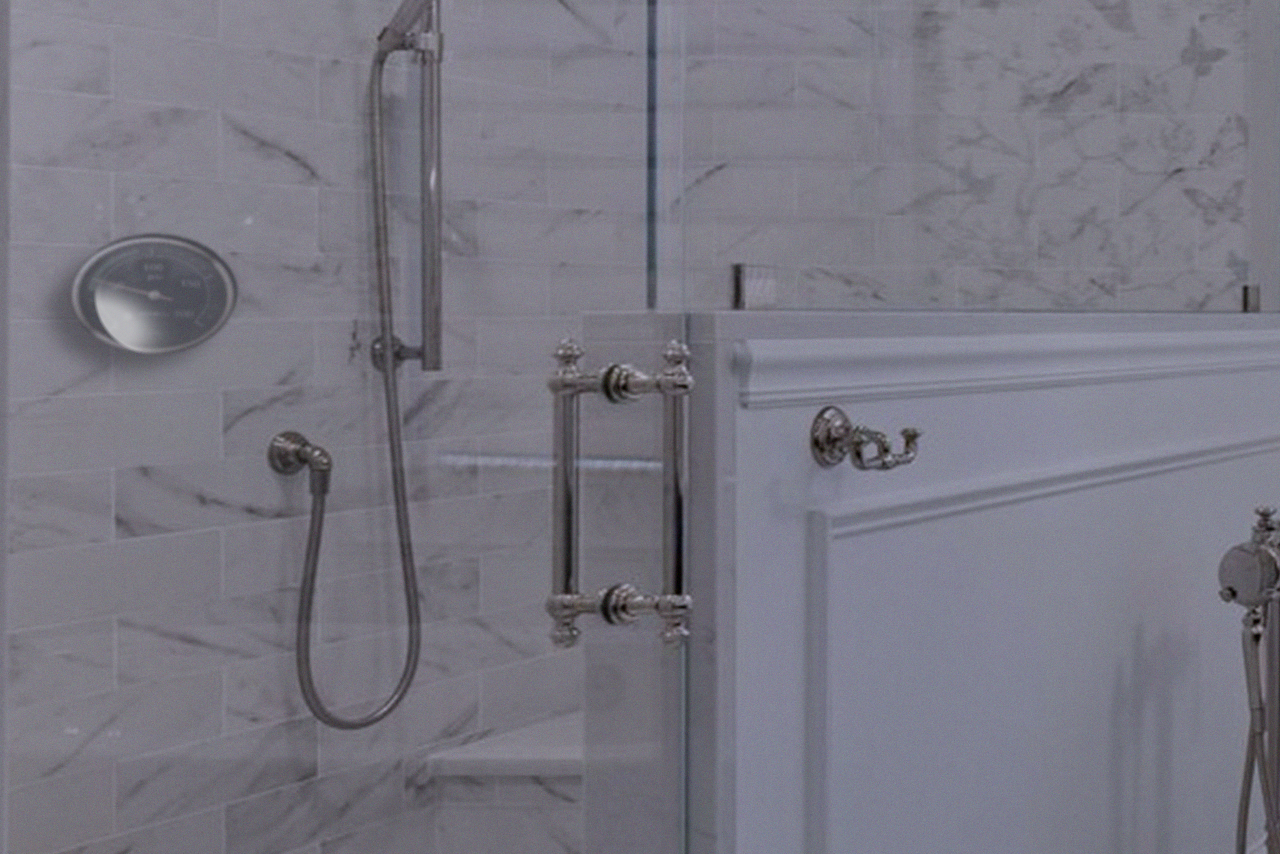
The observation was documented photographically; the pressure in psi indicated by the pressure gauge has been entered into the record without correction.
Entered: 50 psi
